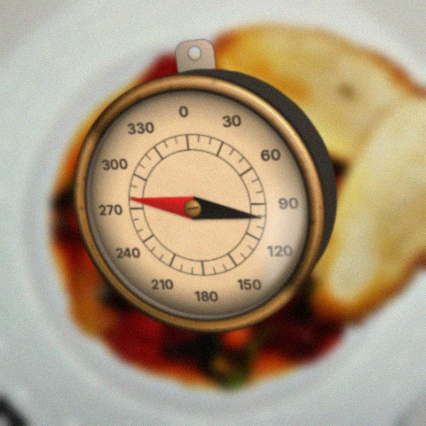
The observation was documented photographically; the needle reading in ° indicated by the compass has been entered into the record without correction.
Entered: 280 °
